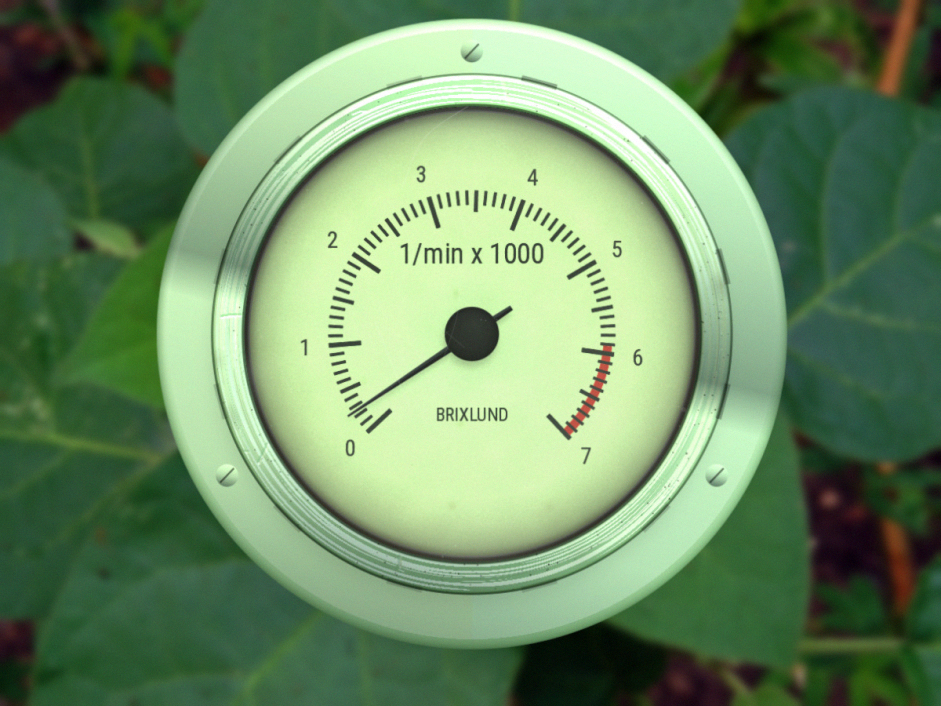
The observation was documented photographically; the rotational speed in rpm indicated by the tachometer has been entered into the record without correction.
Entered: 250 rpm
